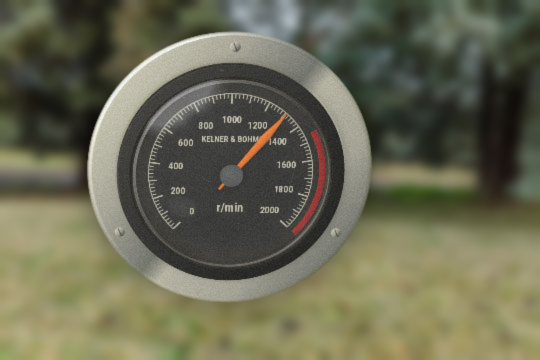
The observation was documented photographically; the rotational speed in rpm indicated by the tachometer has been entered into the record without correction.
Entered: 1300 rpm
